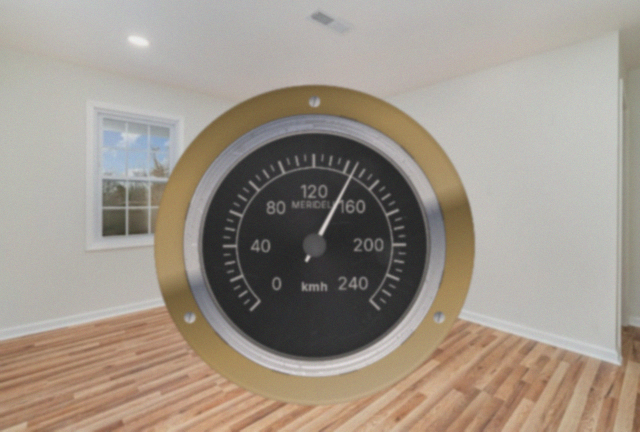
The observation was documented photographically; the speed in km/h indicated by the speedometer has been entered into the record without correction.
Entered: 145 km/h
